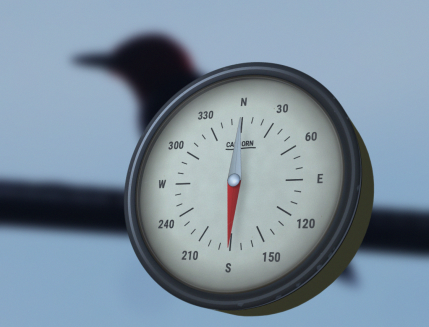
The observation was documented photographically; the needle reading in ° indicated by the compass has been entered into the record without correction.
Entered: 180 °
